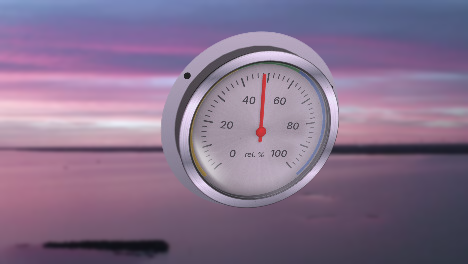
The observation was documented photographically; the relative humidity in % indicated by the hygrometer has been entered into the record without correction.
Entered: 48 %
